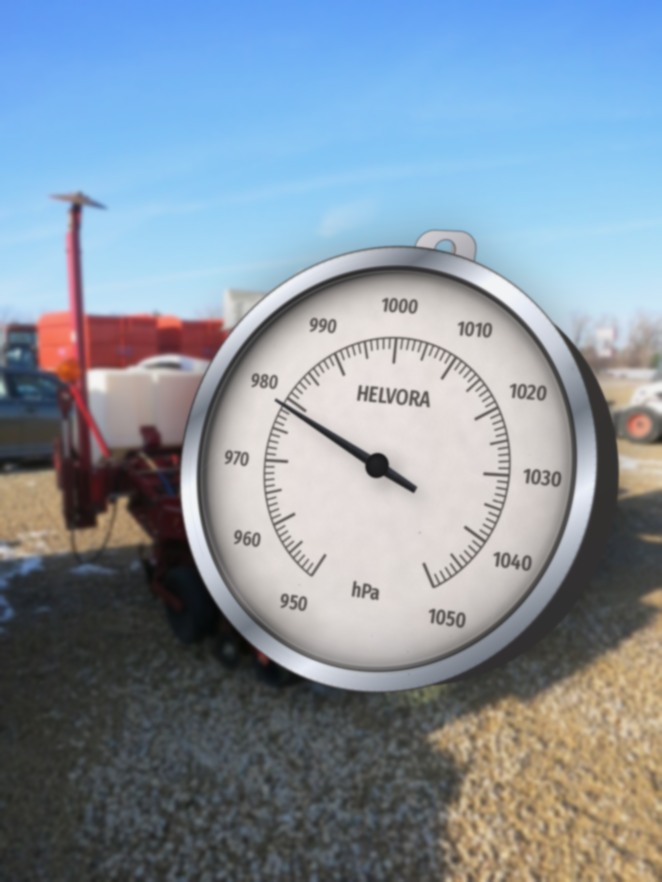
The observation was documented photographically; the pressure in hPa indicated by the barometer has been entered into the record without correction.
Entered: 979 hPa
